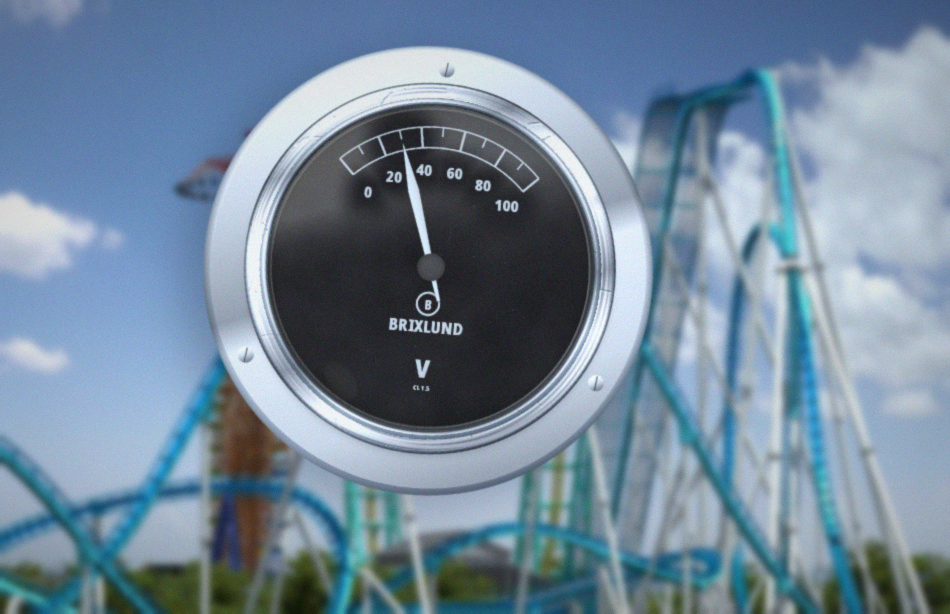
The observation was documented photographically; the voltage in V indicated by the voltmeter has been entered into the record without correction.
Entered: 30 V
